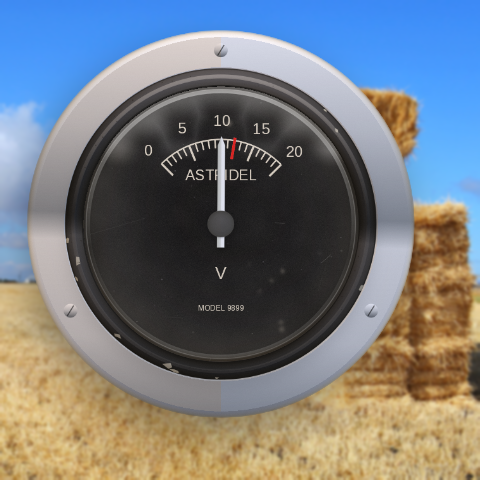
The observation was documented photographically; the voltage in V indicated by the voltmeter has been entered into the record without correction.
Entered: 10 V
